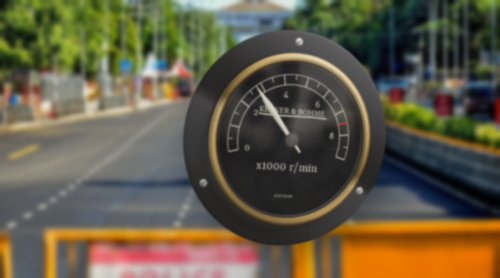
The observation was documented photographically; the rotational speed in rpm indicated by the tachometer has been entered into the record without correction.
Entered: 2750 rpm
